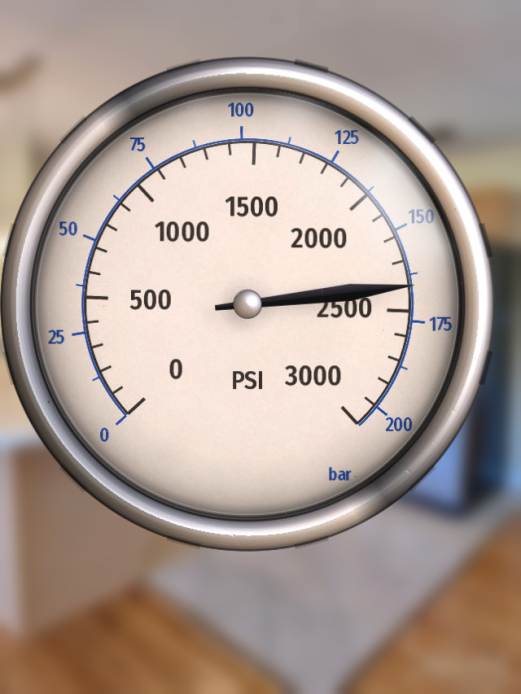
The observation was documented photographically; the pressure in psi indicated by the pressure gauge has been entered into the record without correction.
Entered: 2400 psi
